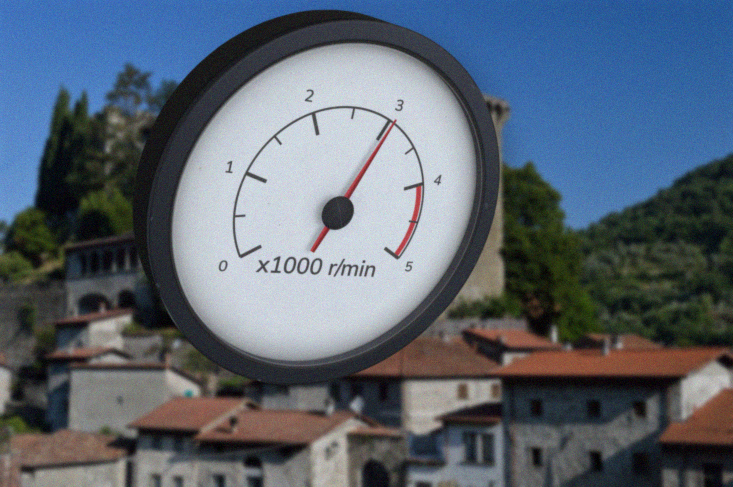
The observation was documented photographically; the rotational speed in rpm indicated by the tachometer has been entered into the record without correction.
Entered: 3000 rpm
